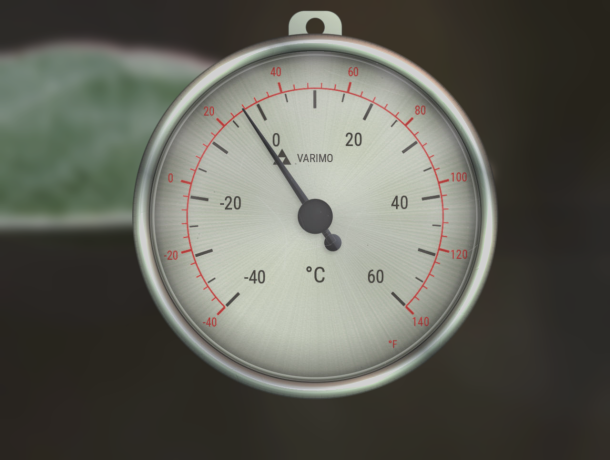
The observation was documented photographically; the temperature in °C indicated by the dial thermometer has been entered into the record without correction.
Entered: -2.5 °C
